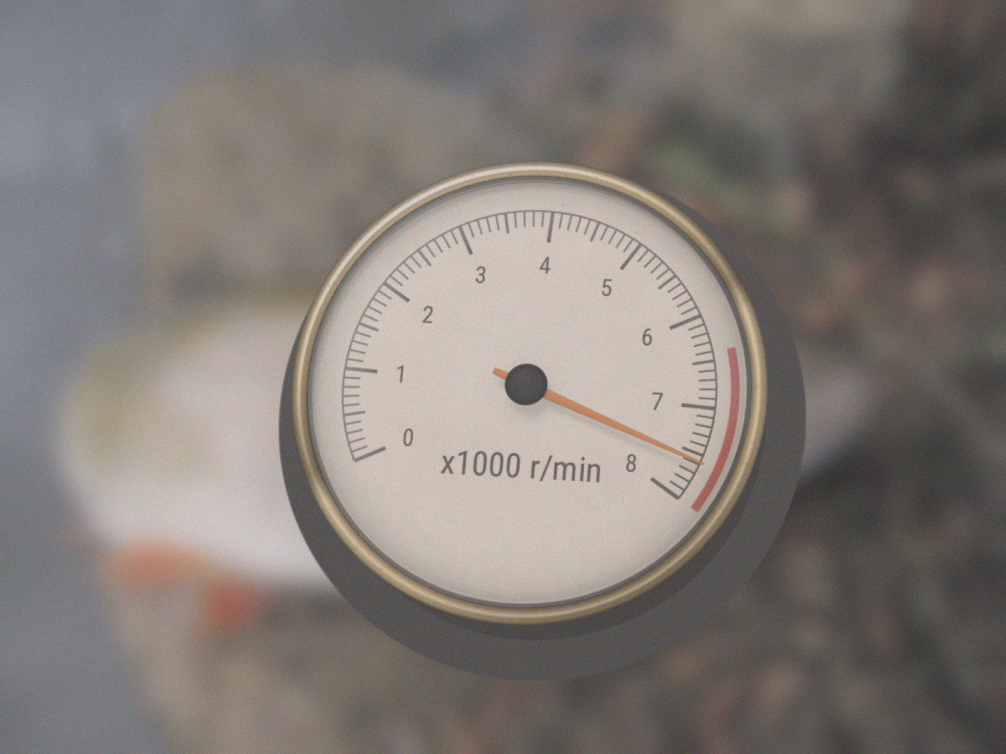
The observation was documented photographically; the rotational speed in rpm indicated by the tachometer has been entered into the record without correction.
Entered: 7600 rpm
